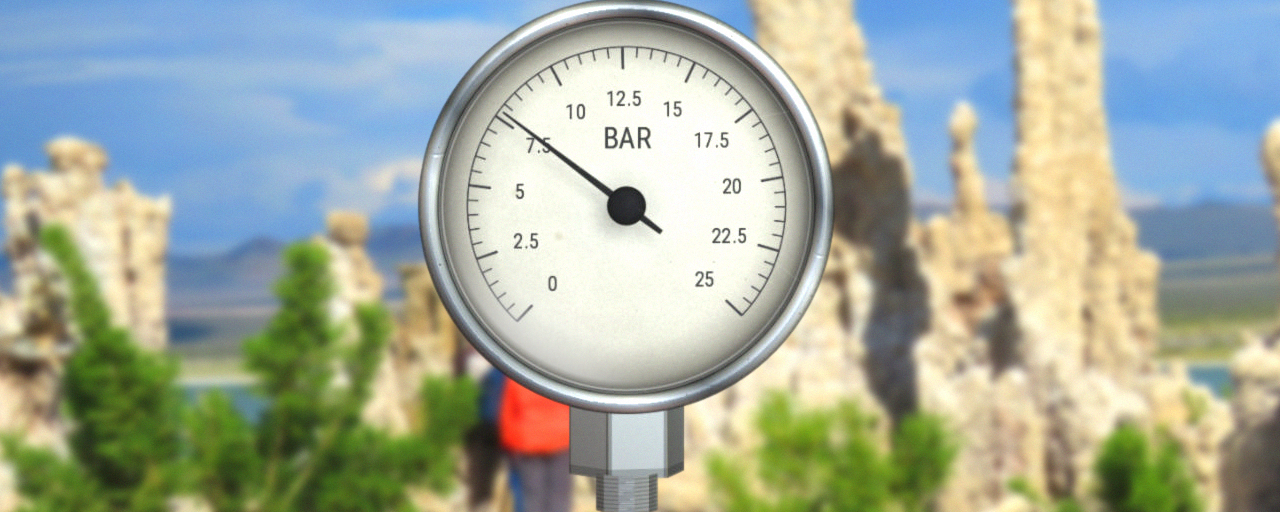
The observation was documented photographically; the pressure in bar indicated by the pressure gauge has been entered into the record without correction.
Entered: 7.75 bar
